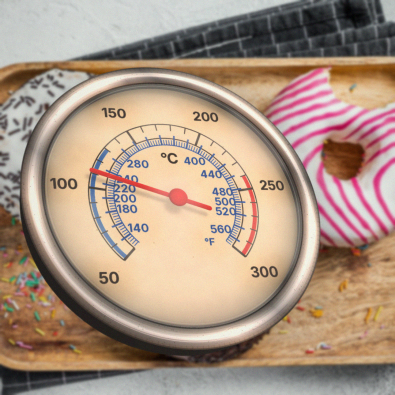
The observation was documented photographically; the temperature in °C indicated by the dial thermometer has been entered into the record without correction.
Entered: 110 °C
